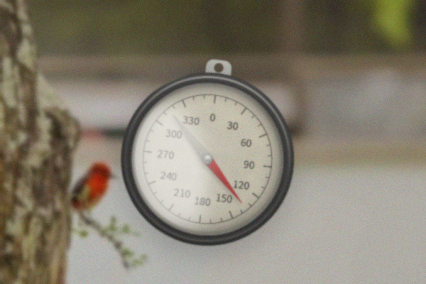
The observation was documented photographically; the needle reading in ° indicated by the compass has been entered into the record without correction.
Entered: 135 °
